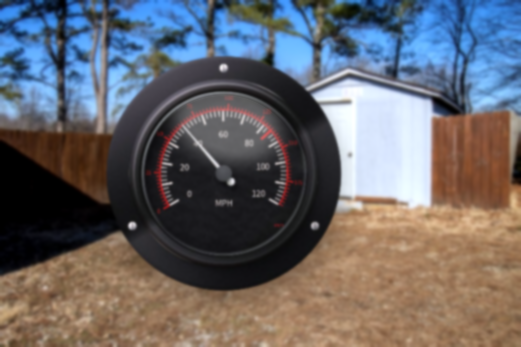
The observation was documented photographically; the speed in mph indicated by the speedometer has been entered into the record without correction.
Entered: 40 mph
